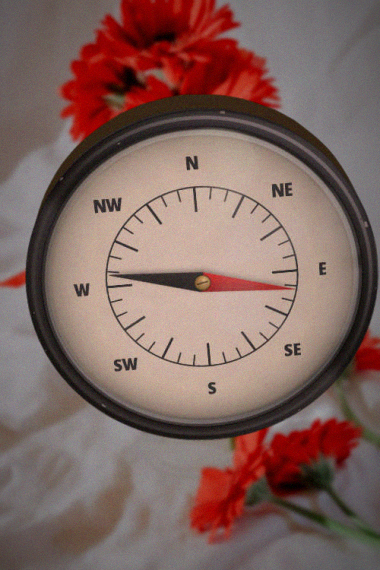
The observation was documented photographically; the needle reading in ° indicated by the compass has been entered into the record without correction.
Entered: 100 °
